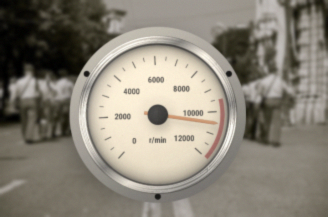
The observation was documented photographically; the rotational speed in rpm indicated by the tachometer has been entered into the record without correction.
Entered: 10500 rpm
